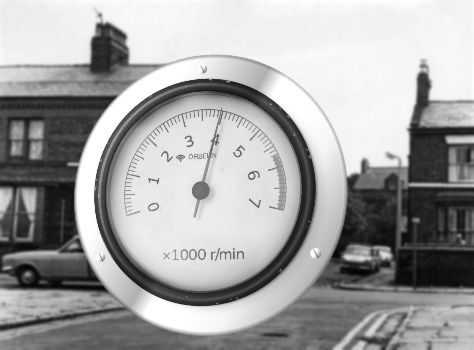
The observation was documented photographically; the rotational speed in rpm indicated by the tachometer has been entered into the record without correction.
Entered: 4000 rpm
